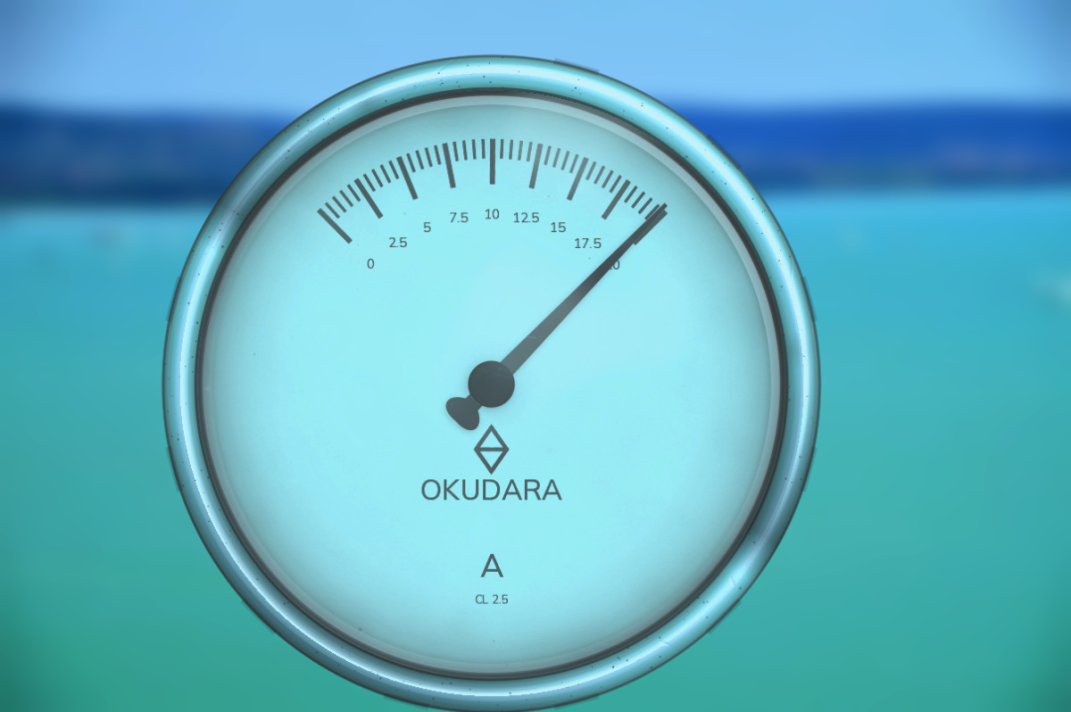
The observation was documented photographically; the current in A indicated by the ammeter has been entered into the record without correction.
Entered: 19.75 A
